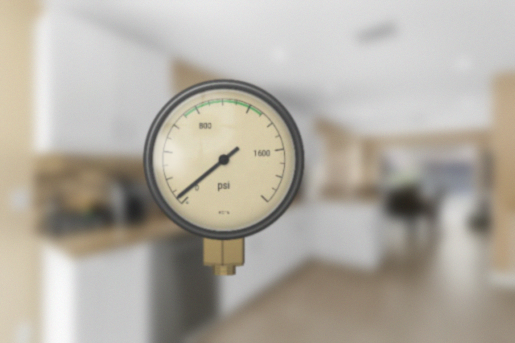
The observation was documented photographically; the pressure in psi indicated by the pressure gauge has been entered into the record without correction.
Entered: 50 psi
